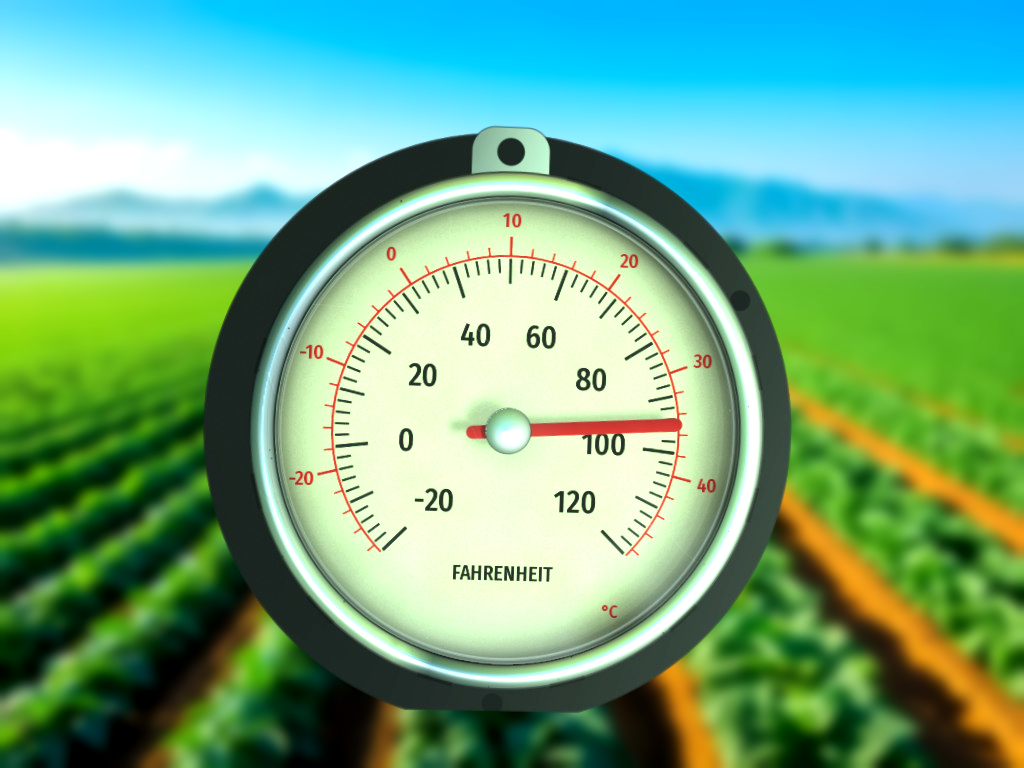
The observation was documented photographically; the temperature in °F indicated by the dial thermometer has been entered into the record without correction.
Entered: 95 °F
